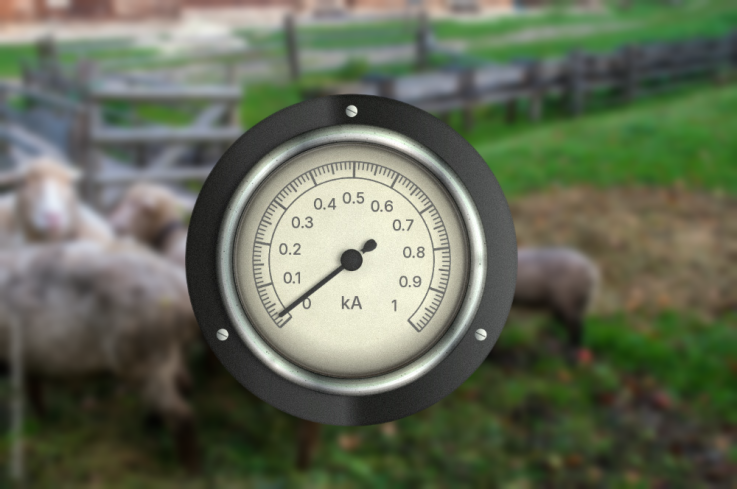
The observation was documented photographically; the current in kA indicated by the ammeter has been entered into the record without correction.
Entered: 0.02 kA
